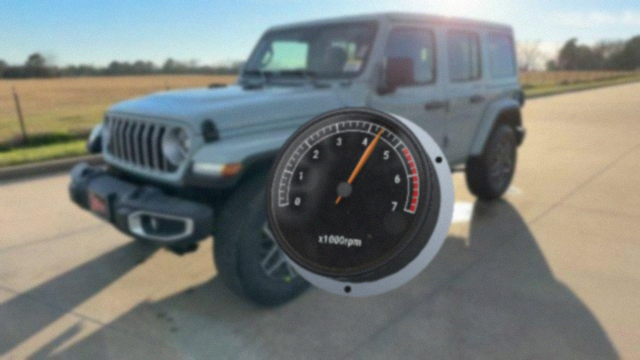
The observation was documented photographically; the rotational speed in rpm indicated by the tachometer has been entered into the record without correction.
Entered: 4400 rpm
